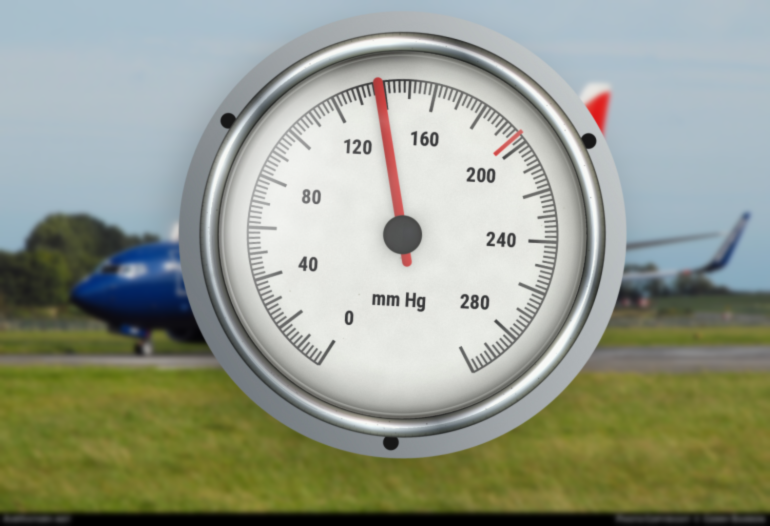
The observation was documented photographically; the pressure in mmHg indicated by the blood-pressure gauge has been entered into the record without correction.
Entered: 138 mmHg
